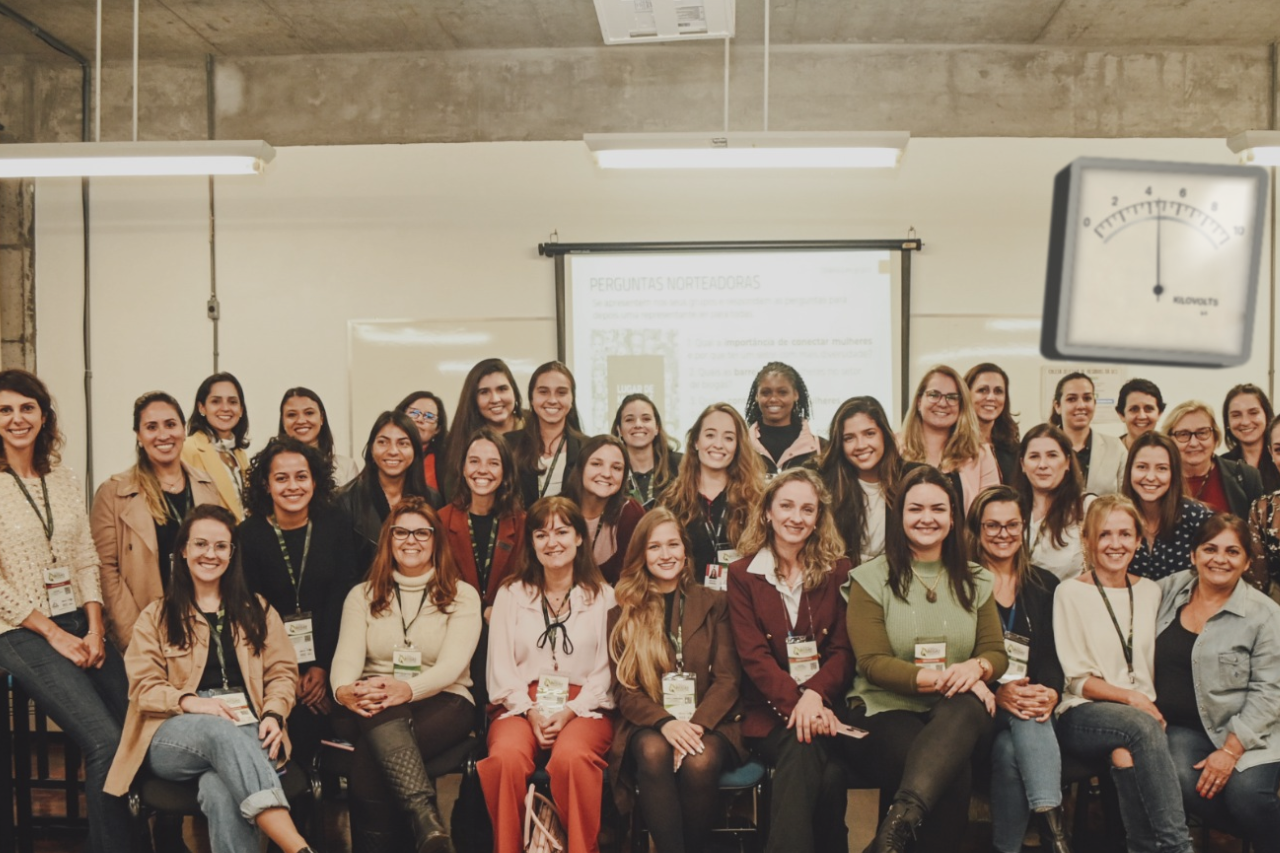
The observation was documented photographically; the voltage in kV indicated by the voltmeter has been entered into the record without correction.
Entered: 4.5 kV
